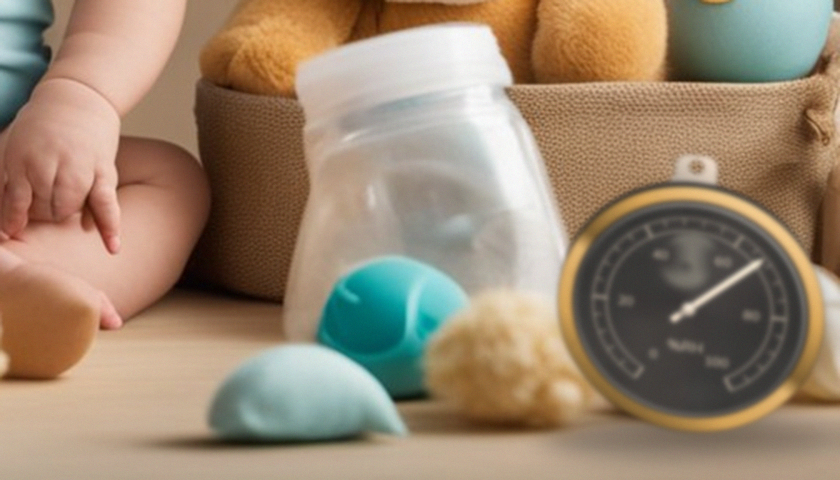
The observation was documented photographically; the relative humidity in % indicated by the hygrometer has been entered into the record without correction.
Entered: 66 %
